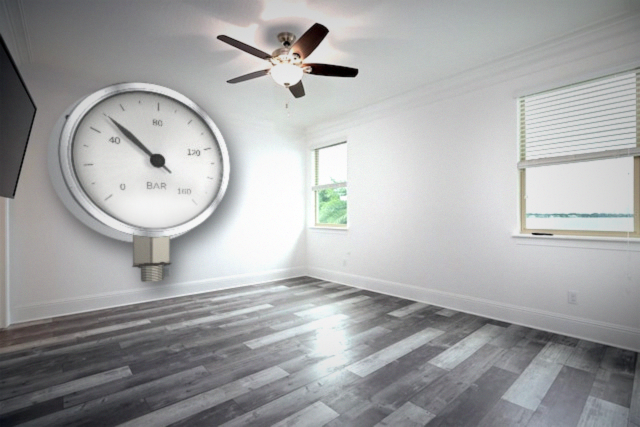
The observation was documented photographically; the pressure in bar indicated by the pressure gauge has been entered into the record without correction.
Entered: 50 bar
